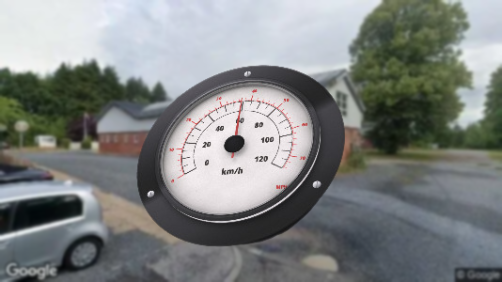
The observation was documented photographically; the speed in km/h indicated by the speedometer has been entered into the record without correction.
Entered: 60 km/h
